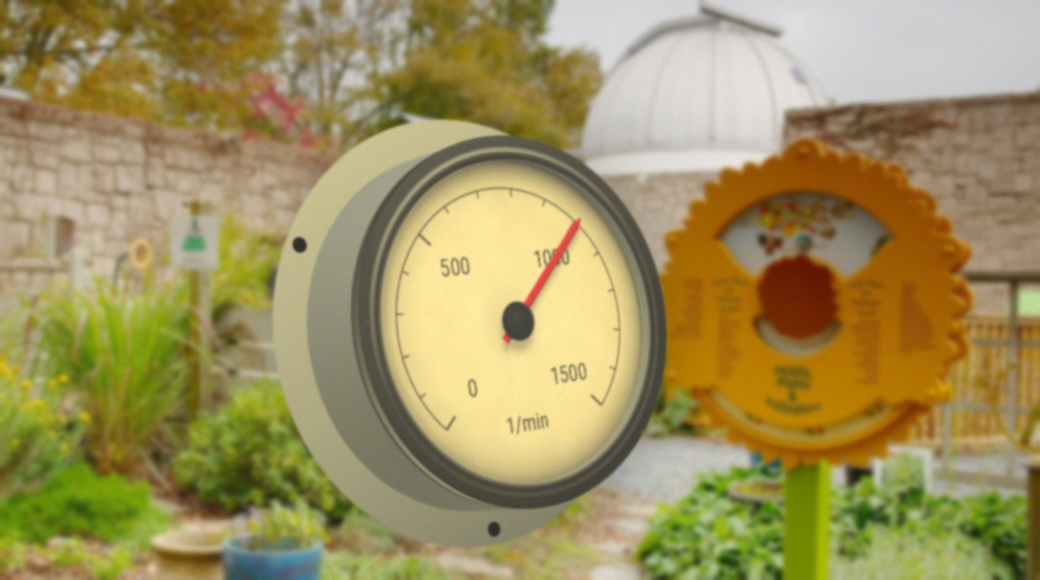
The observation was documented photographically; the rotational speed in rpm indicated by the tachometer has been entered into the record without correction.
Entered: 1000 rpm
